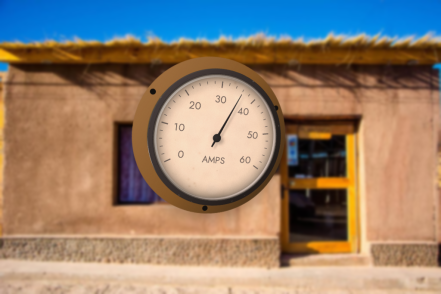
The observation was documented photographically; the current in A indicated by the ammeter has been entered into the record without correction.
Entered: 36 A
